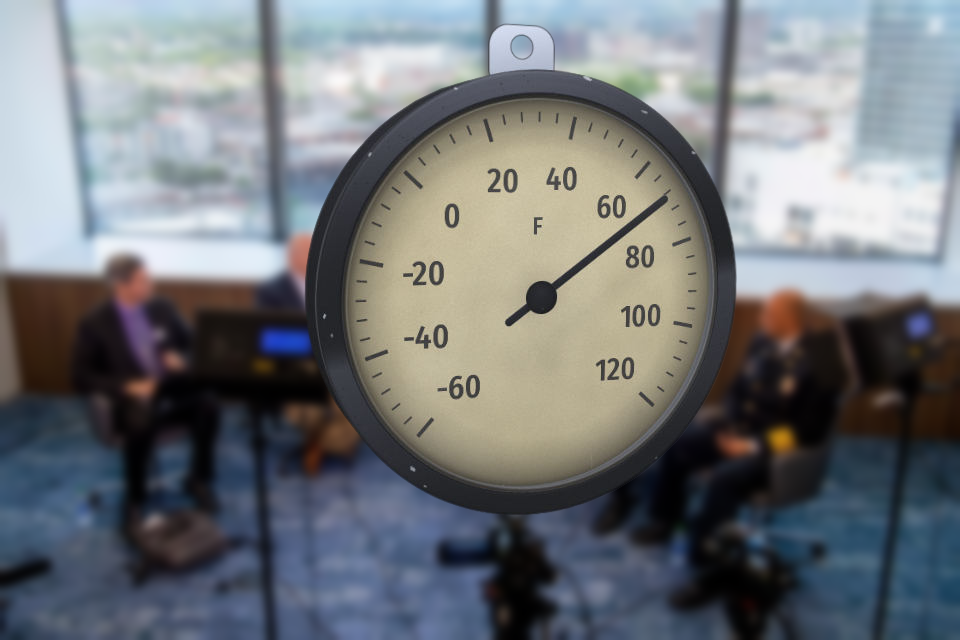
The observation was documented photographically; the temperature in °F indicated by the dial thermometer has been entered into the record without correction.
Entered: 68 °F
